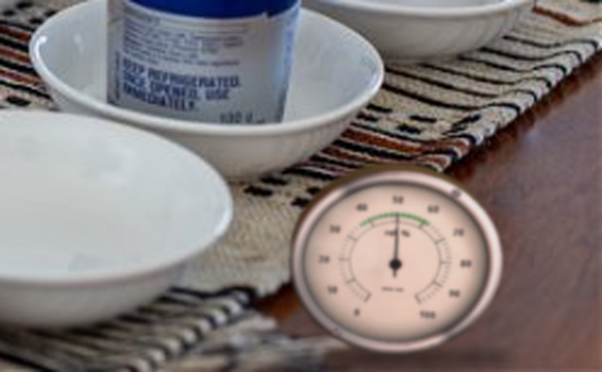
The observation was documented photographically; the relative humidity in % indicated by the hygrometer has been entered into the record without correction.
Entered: 50 %
